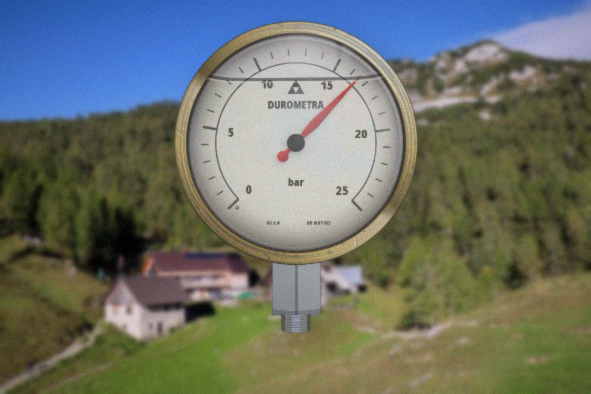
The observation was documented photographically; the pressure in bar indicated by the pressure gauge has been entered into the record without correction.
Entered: 16.5 bar
